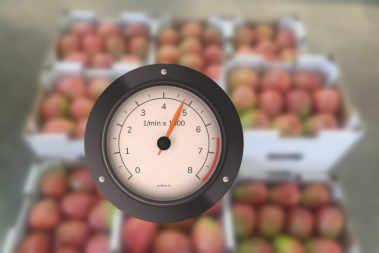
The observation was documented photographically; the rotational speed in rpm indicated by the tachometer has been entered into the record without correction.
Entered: 4750 rpm
